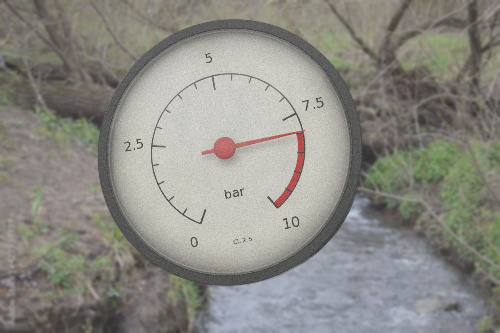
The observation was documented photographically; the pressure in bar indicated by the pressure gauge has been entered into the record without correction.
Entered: 8 bar
